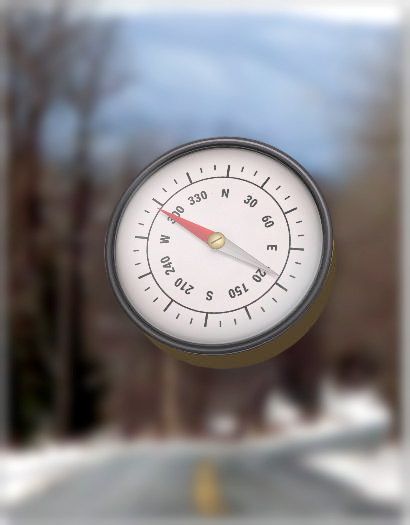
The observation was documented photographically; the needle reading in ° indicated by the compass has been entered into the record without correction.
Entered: 295 °
